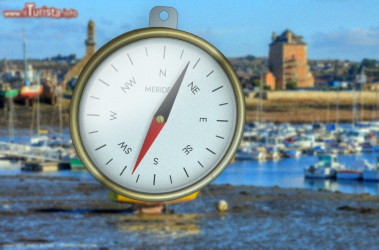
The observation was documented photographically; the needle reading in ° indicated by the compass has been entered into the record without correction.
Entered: 202.5 °
